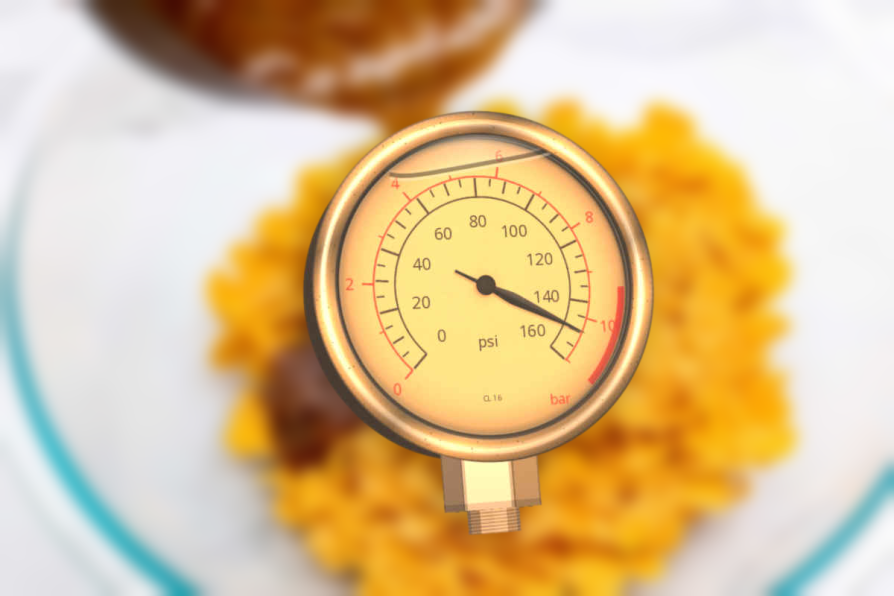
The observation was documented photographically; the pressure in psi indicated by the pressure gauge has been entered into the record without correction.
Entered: 150 psi
